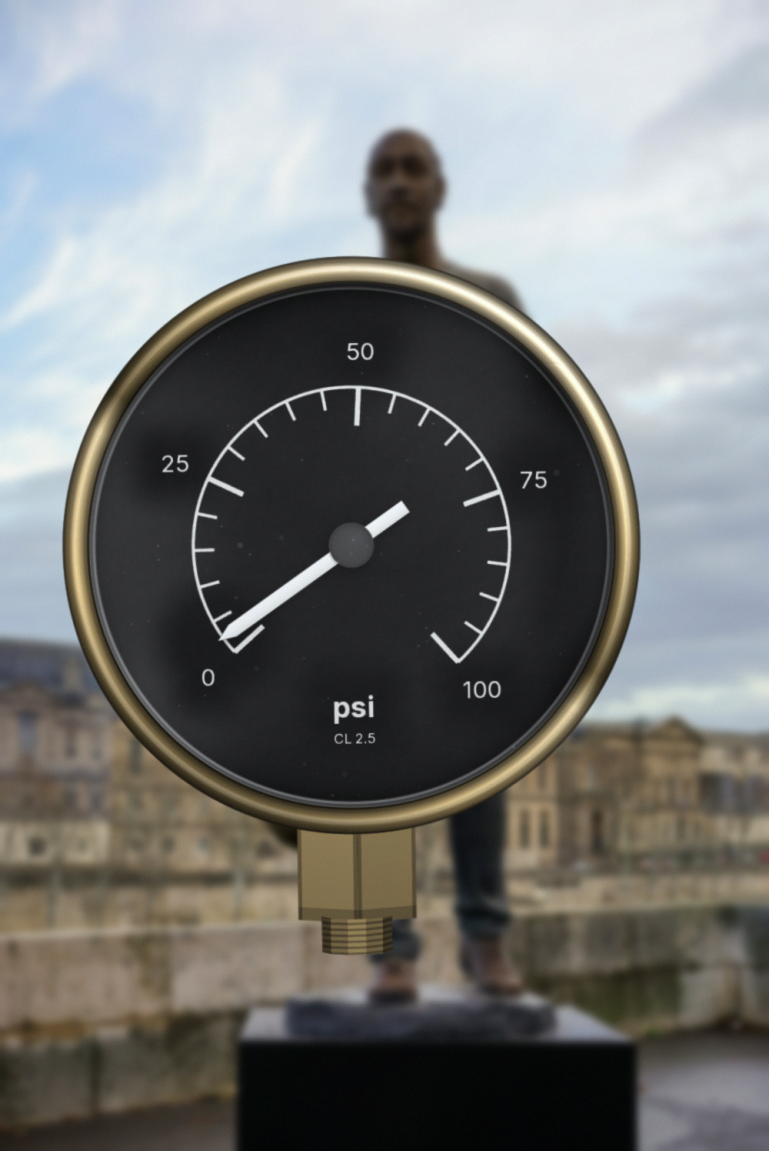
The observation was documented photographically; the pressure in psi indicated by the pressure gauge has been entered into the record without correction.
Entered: 2.5 psi
